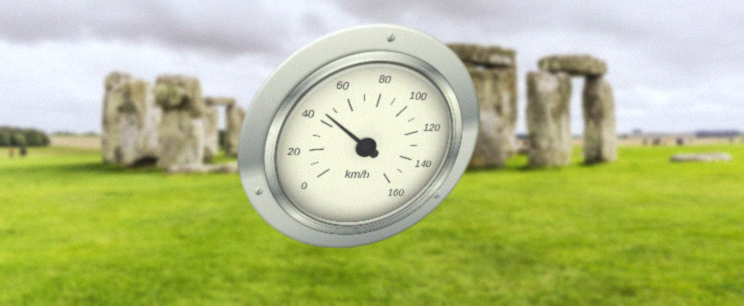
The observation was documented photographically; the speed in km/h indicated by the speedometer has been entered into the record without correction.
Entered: 45 km/h
